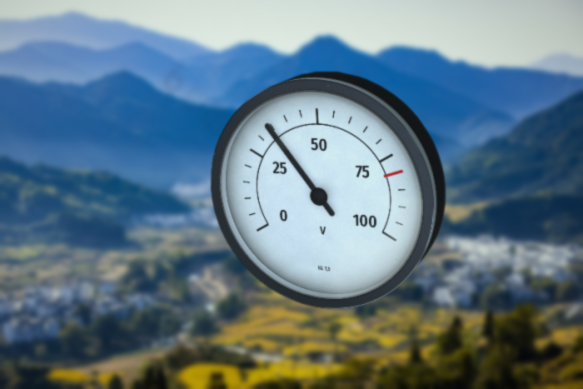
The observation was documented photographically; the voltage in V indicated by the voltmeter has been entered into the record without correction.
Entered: 35 V
